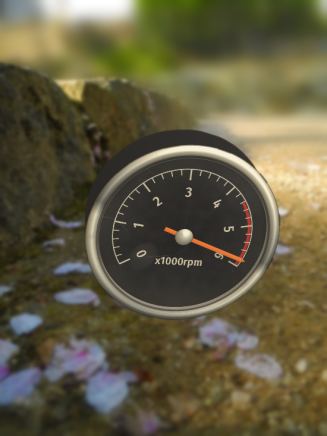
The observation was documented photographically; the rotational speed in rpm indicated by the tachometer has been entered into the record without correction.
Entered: 5800 rpm
